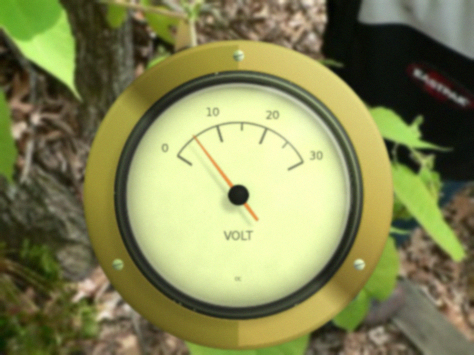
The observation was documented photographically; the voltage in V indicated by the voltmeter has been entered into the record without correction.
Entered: 5 V
